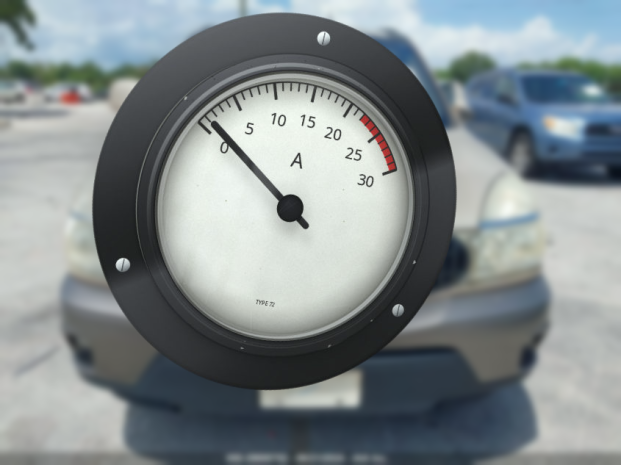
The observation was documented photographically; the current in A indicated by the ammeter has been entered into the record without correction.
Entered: 1 A
